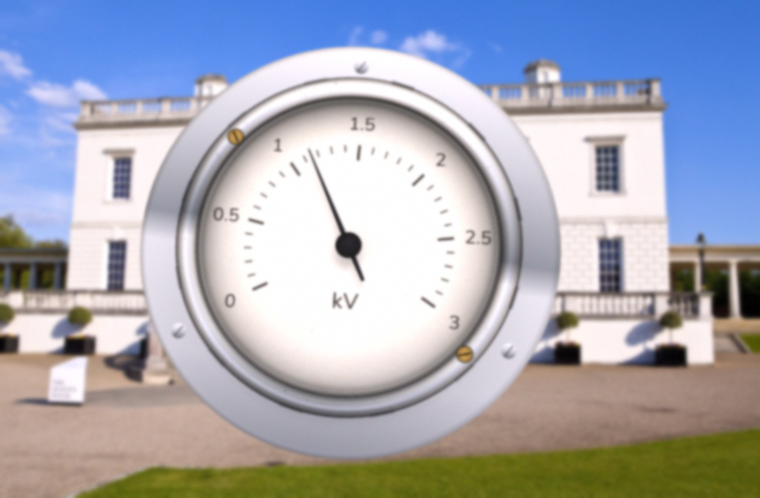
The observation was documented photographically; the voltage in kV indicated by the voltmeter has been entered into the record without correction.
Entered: 1.15 kV
